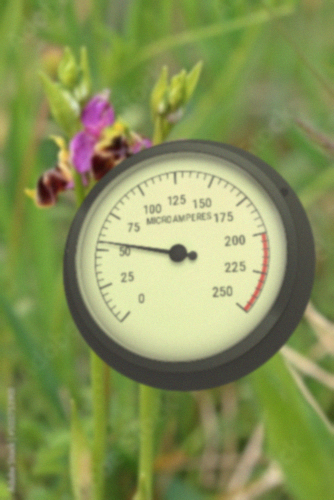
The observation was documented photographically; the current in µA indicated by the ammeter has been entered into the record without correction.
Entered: 55 µA
